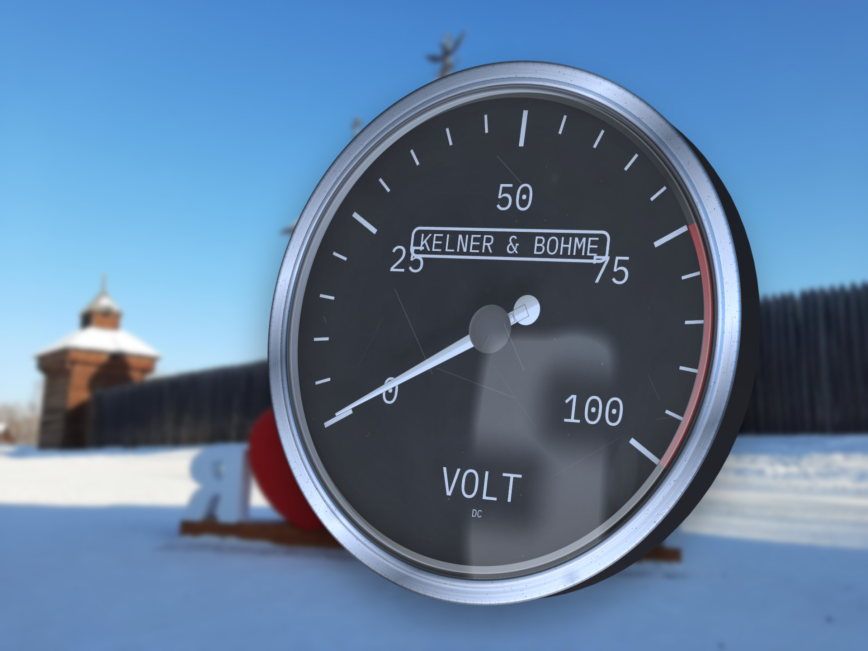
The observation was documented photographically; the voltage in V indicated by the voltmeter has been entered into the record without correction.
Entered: 0 V
